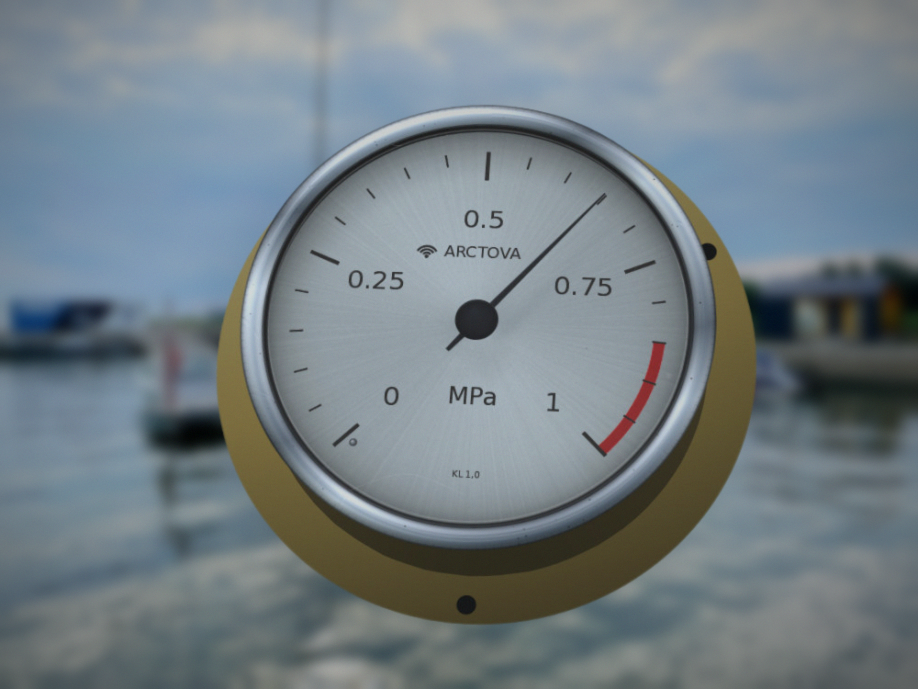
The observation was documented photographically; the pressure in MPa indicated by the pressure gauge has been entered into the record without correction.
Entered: 0.65 MPa
